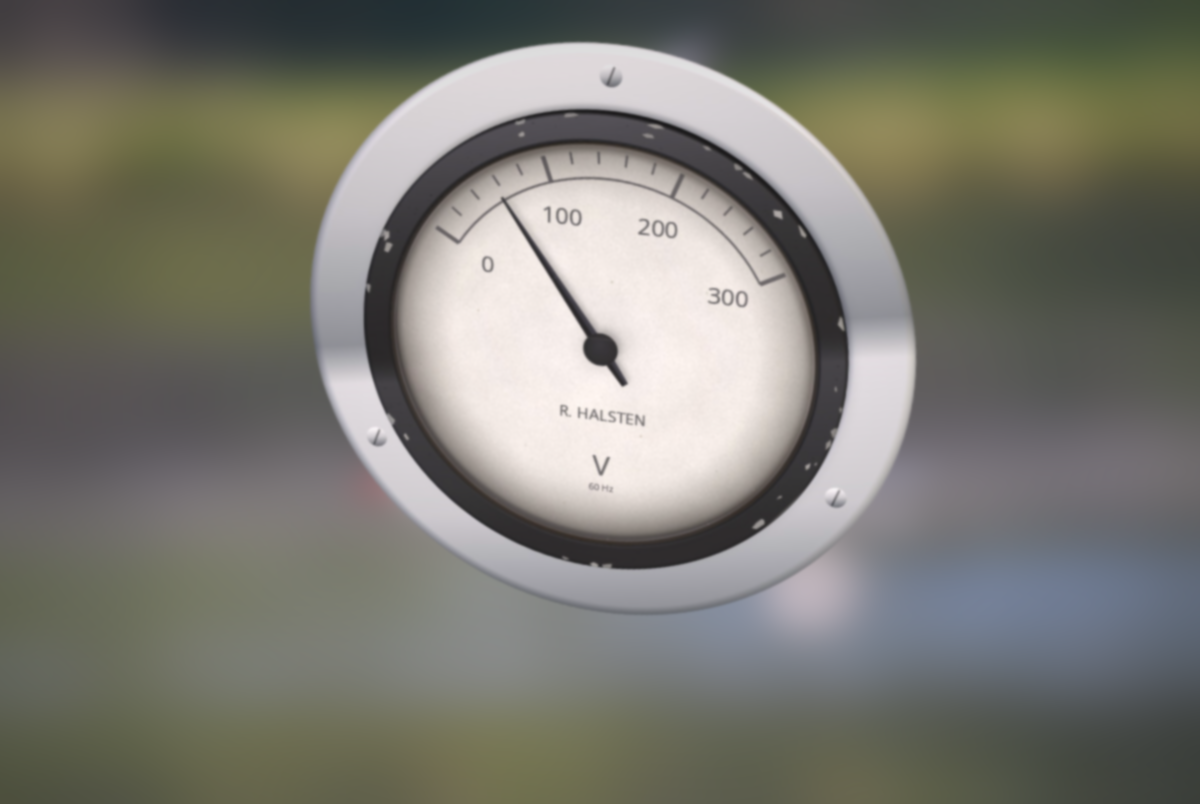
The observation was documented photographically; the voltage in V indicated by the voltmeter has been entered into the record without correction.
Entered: 60 V
